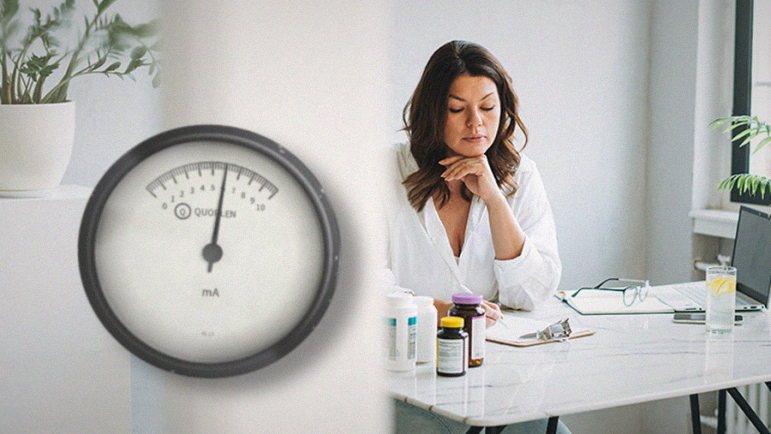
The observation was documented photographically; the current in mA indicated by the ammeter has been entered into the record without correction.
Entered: 6 mA
